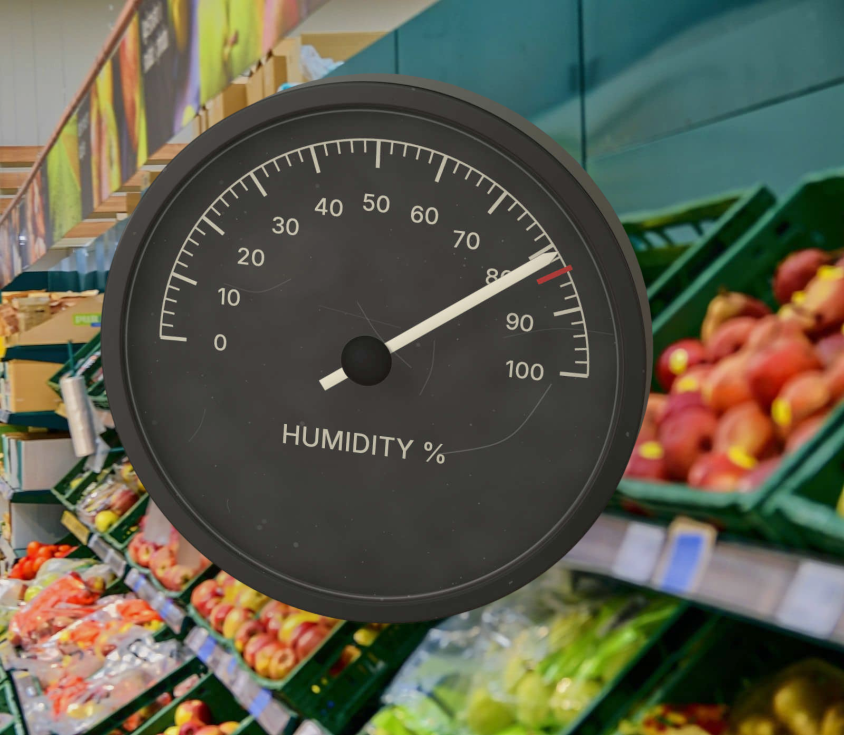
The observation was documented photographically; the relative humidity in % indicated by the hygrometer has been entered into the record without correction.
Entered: 81 %
